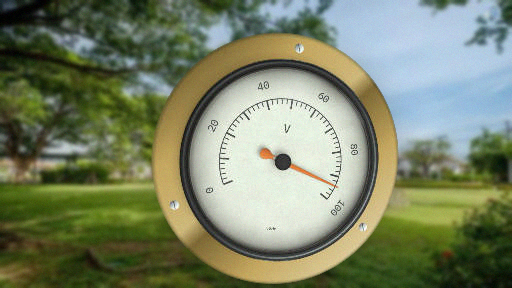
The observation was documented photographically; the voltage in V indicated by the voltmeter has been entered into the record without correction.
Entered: 94 V
